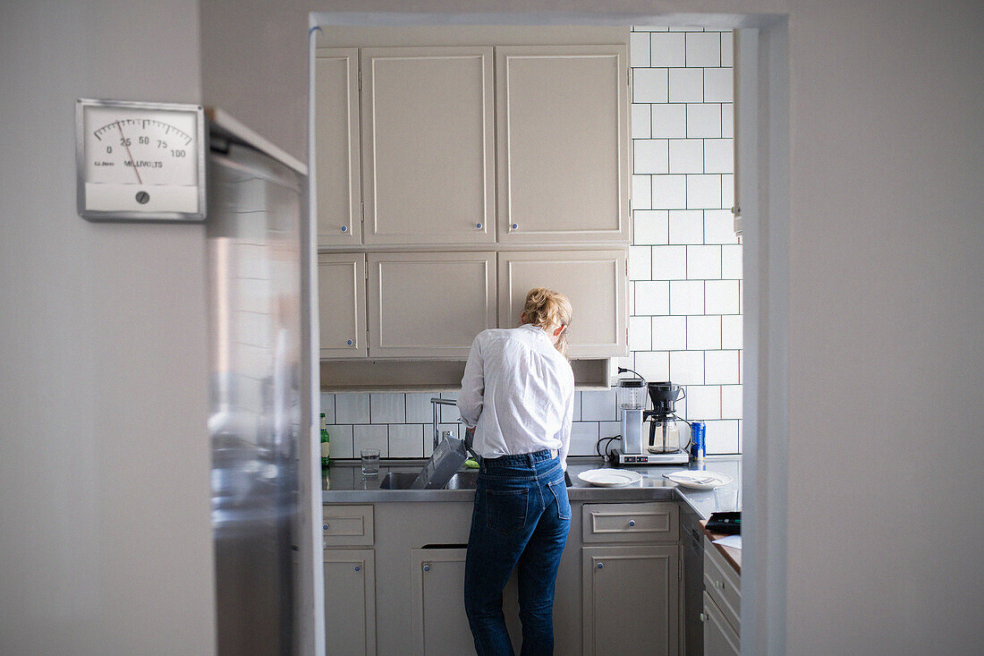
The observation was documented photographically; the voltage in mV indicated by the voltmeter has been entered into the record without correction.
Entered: 25 mV
